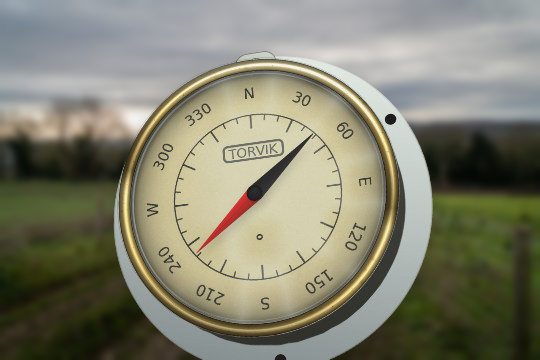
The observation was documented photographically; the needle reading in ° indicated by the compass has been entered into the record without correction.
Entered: 230 °
